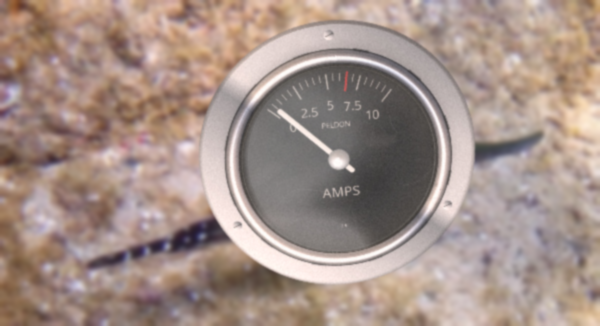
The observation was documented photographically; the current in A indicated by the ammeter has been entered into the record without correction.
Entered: 0.5 A
